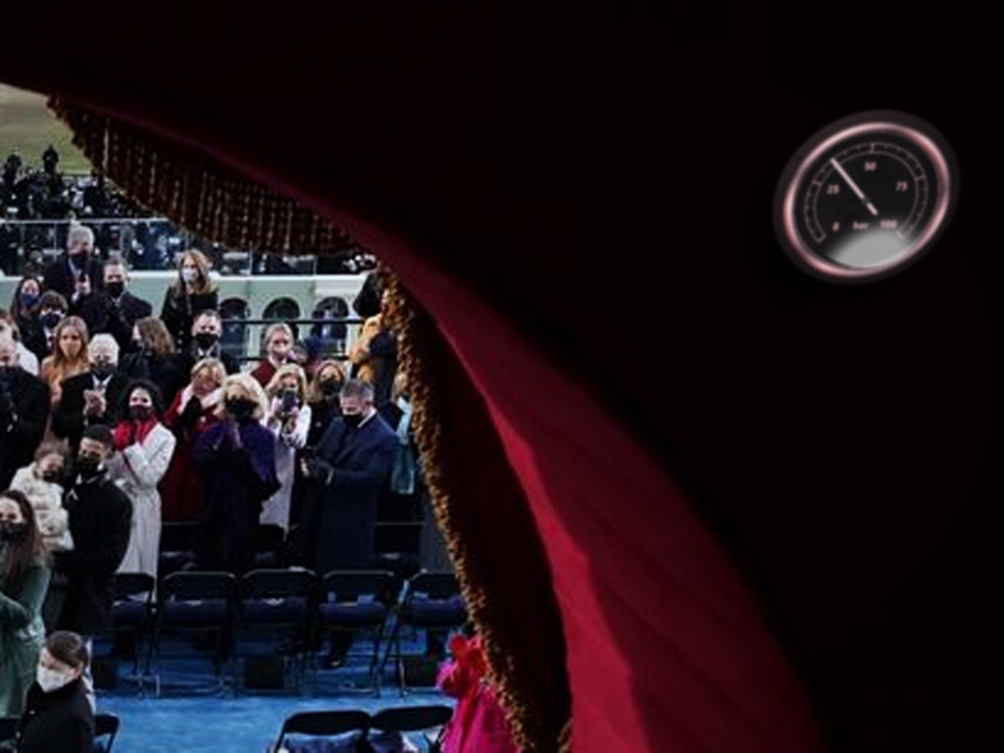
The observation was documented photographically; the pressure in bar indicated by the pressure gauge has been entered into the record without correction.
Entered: 35 bar
